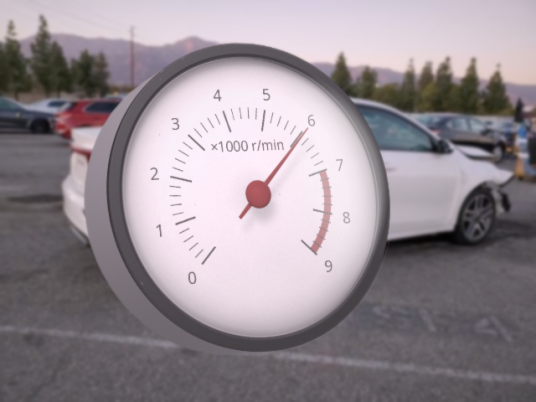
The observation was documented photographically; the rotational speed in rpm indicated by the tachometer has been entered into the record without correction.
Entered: 6000 rpm
